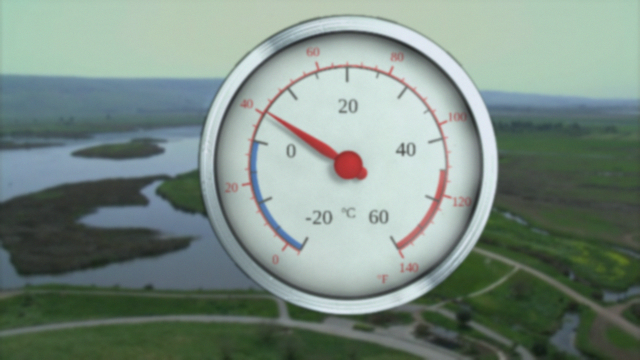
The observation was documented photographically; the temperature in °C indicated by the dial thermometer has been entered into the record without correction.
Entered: 5 °C
